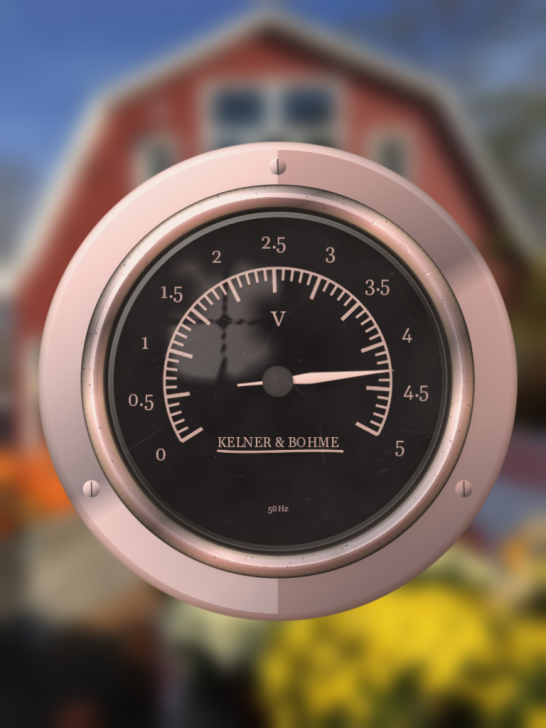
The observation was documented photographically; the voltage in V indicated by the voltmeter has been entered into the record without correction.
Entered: 4.3 V
